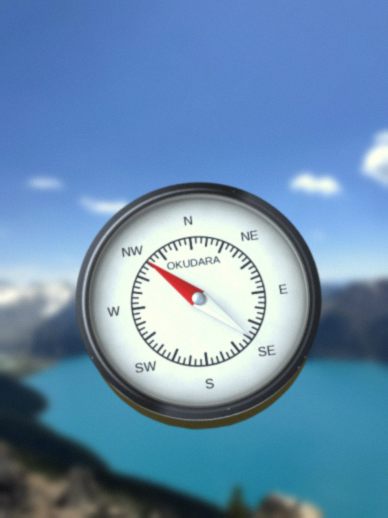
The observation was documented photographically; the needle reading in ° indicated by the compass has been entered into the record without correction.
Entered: 315 °
